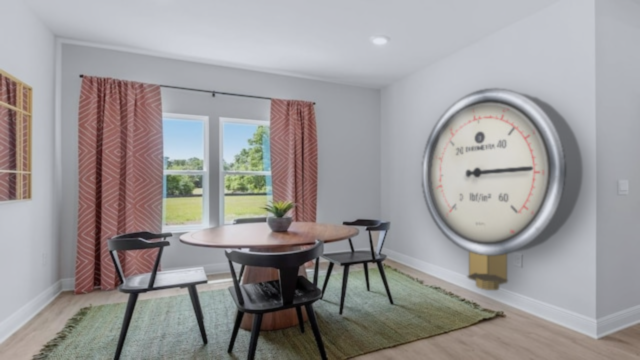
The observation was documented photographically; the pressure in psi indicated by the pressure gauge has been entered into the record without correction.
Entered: 50 psi
